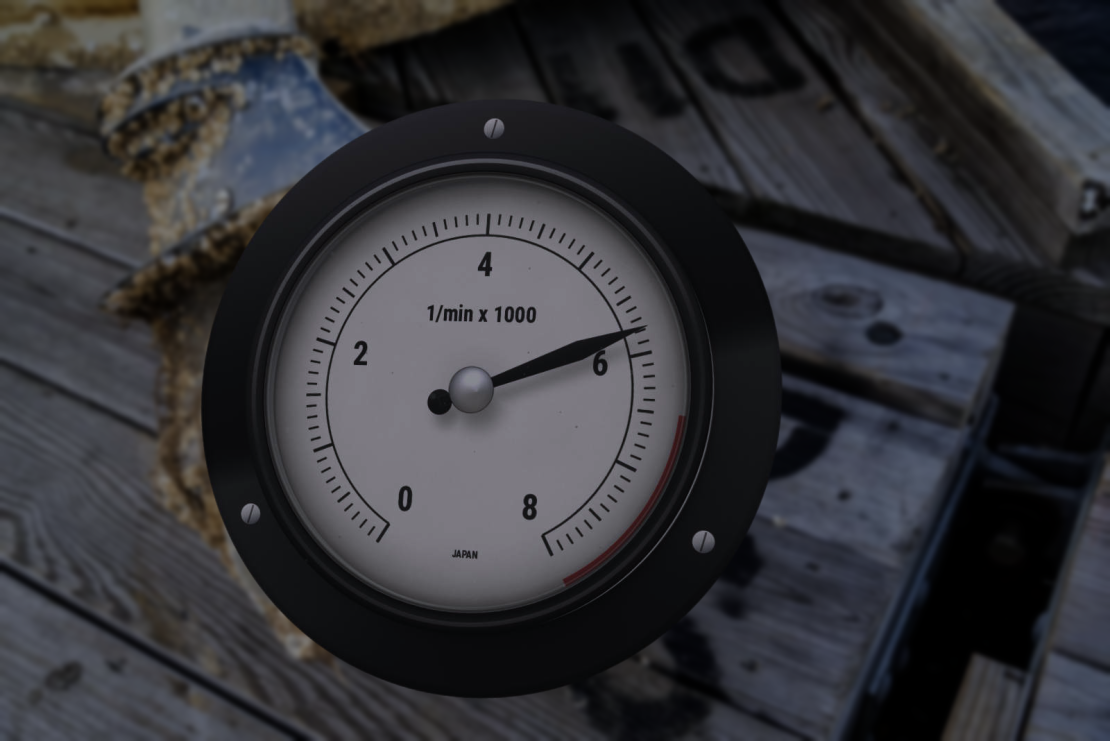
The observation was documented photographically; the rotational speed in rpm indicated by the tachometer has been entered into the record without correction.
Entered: 5800 rpm
